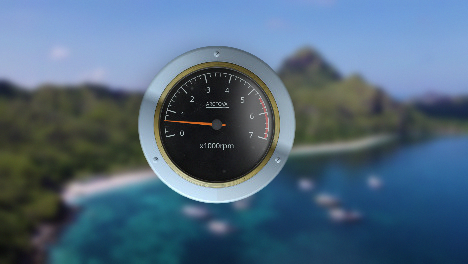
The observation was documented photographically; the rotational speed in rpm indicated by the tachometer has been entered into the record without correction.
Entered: 600 rpm
